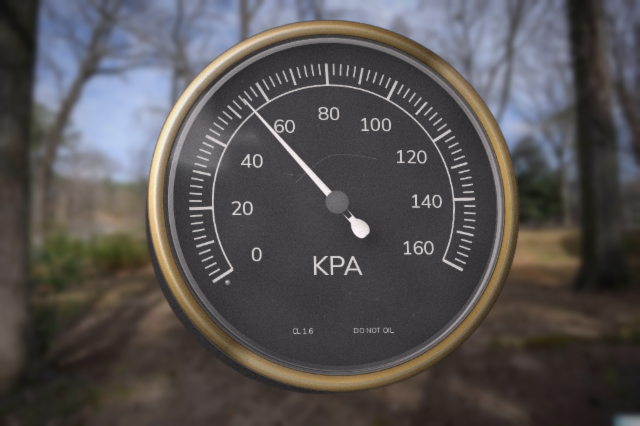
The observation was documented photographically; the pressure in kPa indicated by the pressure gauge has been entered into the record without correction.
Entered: 54 kPa
